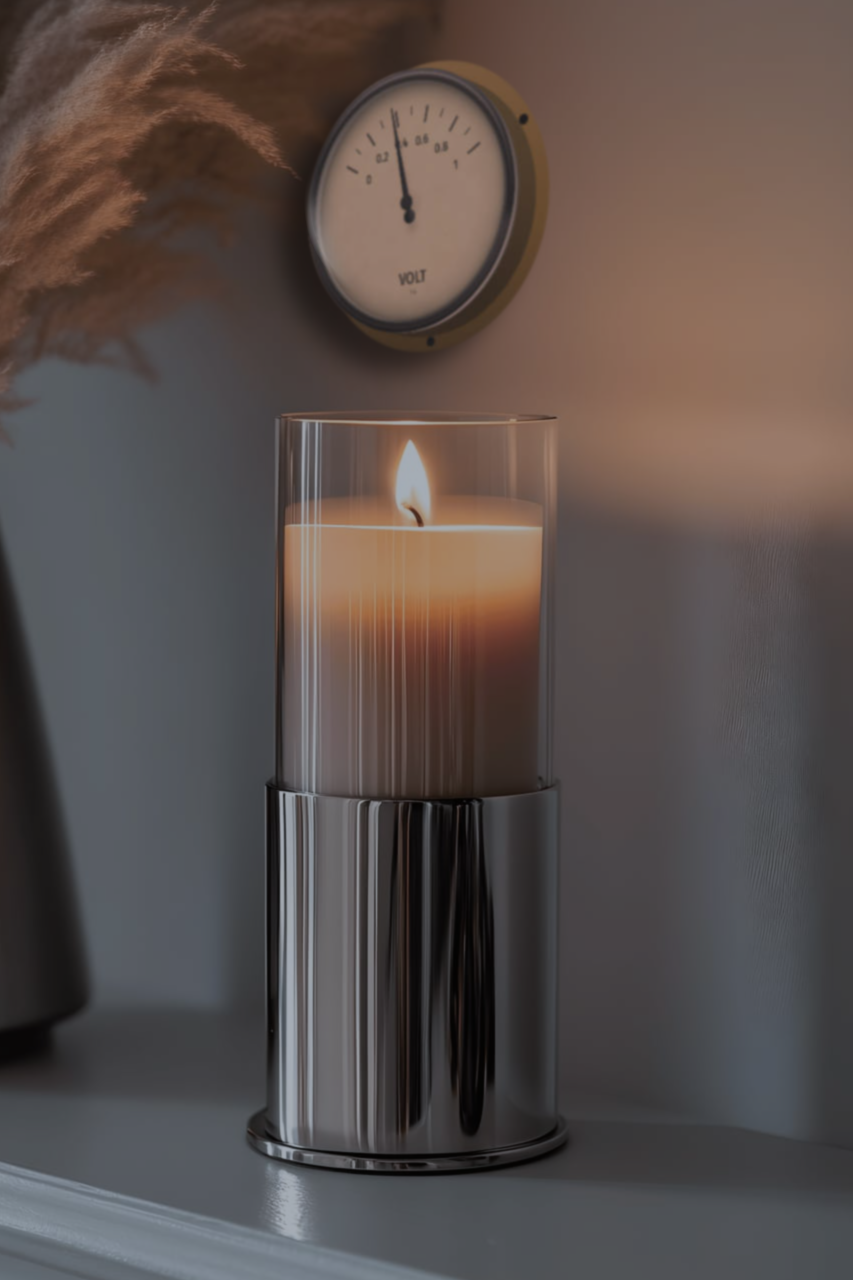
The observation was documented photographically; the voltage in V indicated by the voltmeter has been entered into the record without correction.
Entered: 0.4 V
